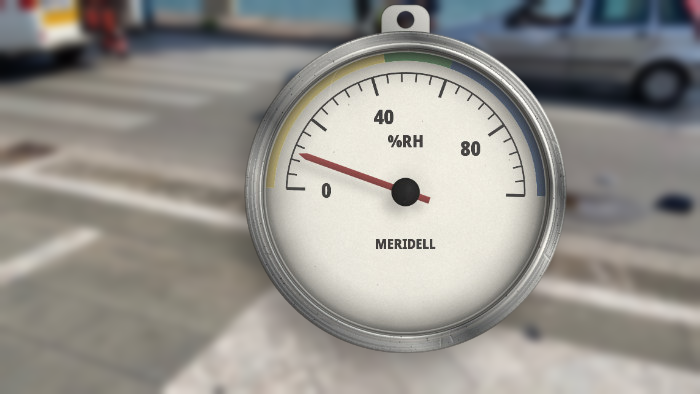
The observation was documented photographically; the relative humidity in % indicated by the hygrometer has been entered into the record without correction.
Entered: 10 %
